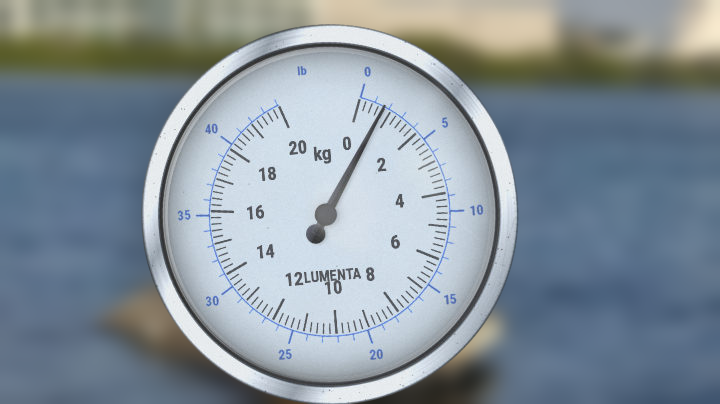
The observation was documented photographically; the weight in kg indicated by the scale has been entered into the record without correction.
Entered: 0.8 kg
